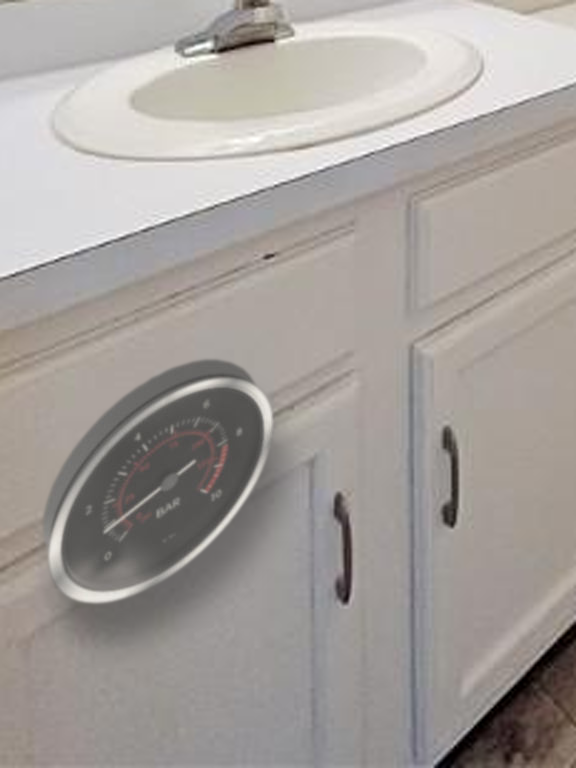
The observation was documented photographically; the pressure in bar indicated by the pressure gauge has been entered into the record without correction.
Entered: 1 bar
